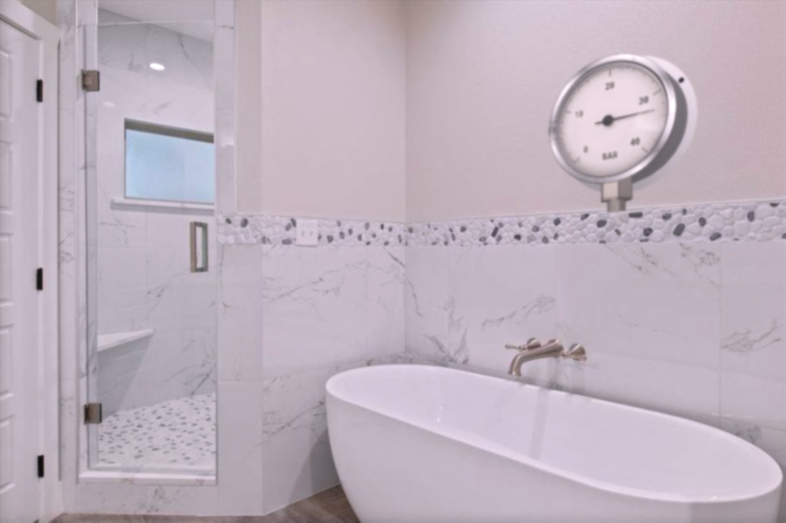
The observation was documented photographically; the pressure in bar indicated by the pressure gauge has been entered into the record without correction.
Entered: 33 bar
